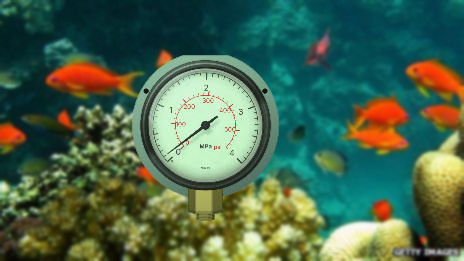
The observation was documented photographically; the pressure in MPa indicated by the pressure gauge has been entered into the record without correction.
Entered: 0.1 MPa
